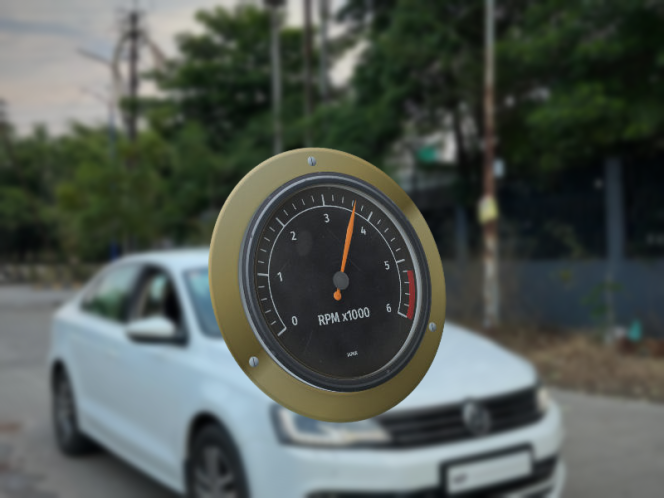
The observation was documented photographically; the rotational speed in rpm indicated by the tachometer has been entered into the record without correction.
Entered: 3600 rpm
